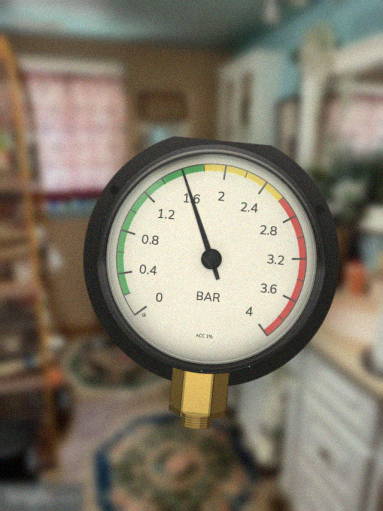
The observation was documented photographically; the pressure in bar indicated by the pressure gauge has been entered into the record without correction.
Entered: 1.6 bar
